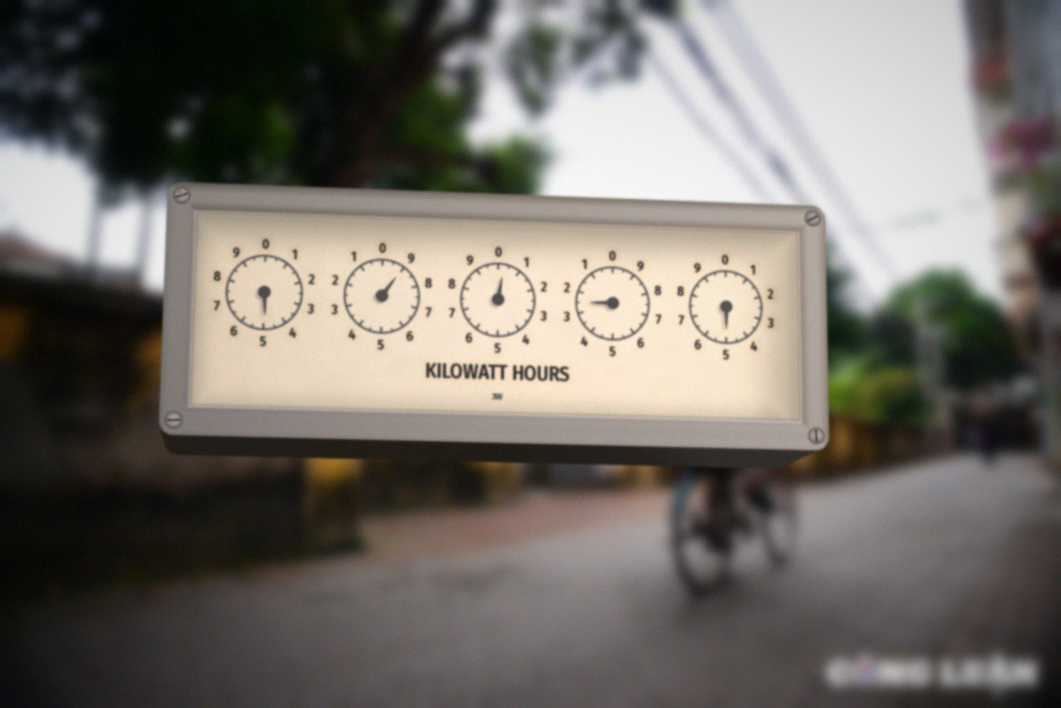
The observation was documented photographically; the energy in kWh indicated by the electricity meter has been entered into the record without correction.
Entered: 49025 kWh
